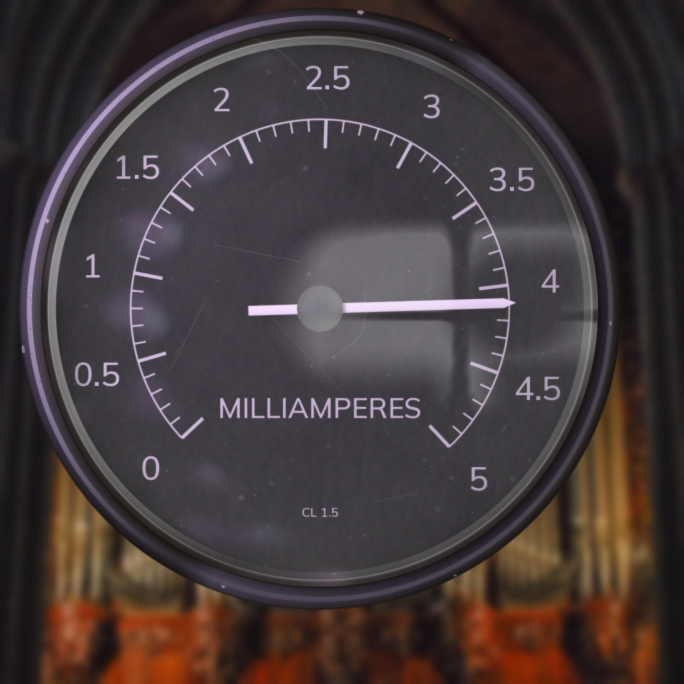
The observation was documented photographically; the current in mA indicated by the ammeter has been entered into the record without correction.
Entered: 4.1 mA
